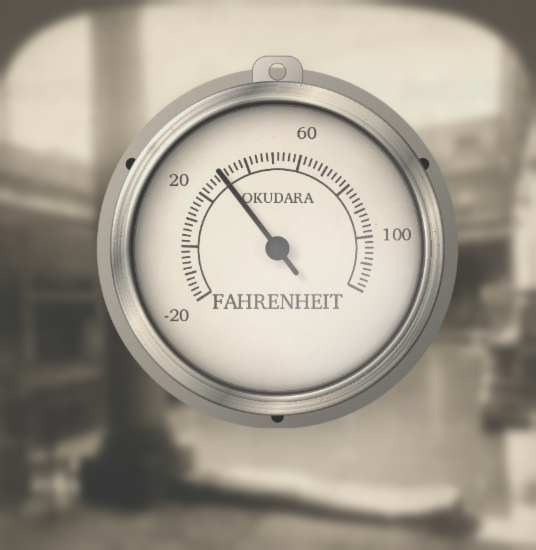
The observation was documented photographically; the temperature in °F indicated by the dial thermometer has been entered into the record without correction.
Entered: 30 °F
